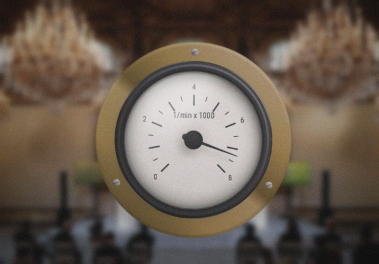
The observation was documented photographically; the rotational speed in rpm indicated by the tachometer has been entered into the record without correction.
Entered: 7250 rpm
